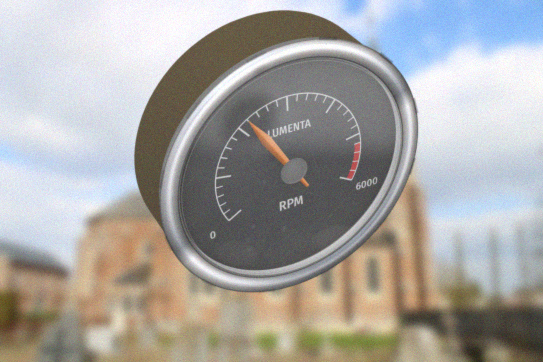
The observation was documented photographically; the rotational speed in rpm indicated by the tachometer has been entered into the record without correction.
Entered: 2200 rpm
